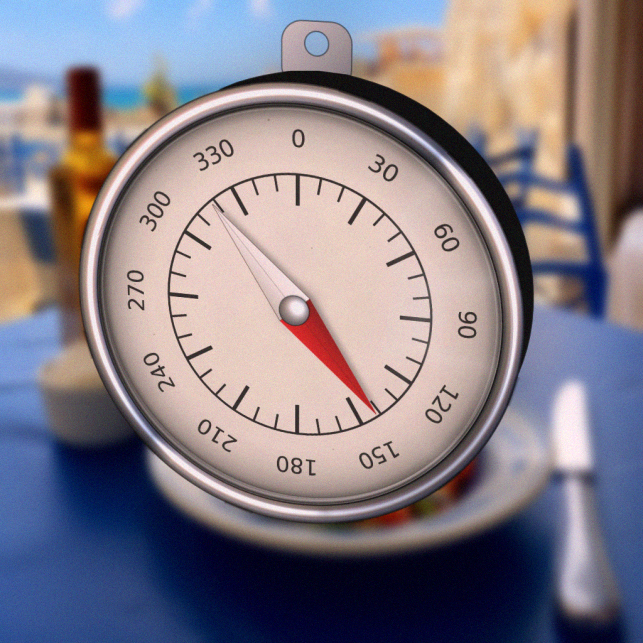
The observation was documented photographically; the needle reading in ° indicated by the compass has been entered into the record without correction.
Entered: 140 °
